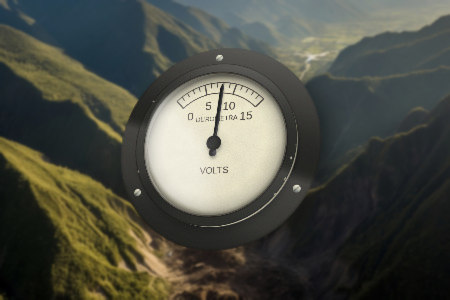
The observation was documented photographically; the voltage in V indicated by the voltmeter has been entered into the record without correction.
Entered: 8 V
